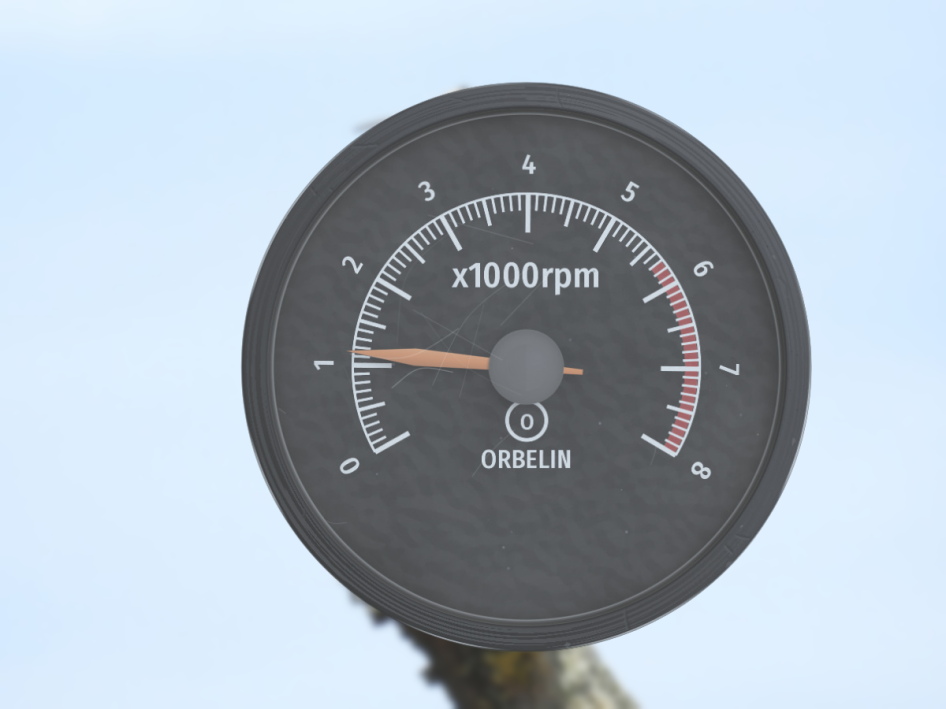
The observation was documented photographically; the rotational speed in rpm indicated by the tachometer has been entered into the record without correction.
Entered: 1150 rpm
